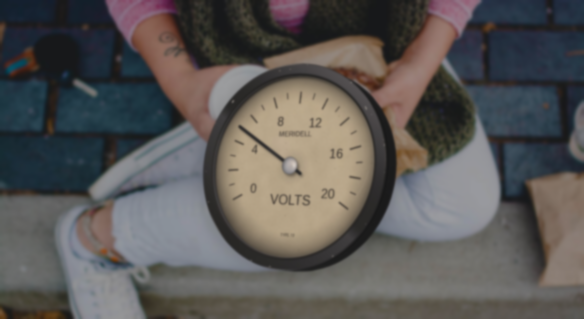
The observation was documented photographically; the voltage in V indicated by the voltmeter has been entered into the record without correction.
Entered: 5 V
